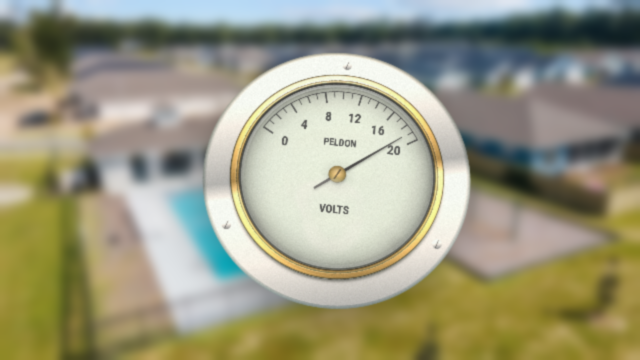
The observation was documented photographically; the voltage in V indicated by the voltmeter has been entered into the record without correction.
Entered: 19 V
